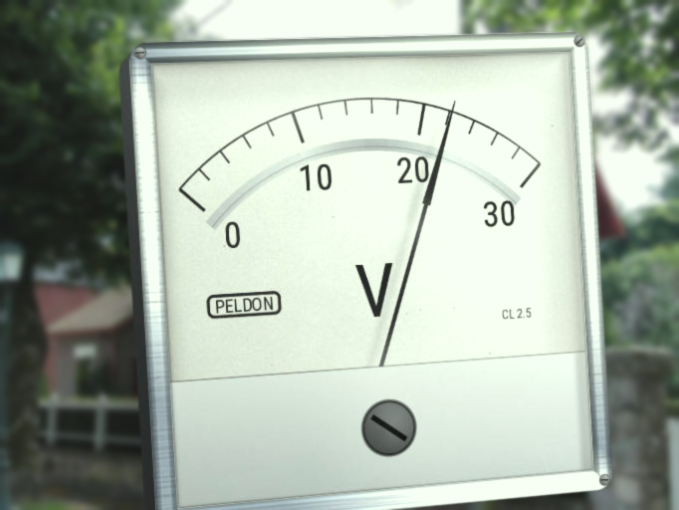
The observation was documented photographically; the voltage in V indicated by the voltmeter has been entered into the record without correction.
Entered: 22 V
